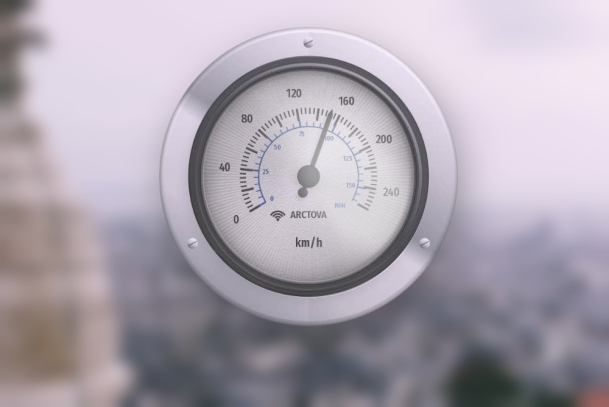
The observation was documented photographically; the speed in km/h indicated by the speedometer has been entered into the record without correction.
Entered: 152 km/h
